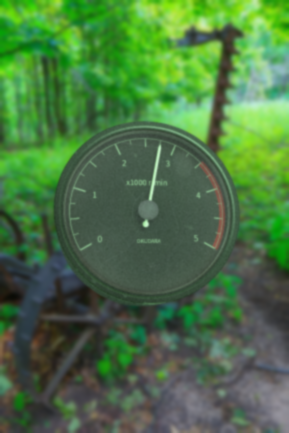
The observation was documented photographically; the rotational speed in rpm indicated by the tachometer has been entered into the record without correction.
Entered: 2750 rpm
